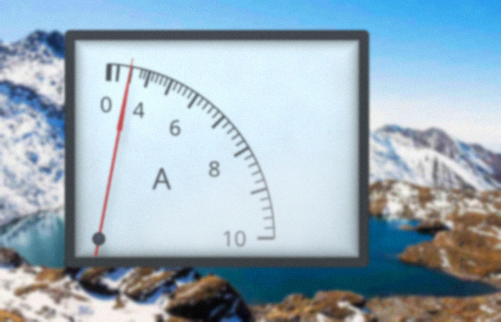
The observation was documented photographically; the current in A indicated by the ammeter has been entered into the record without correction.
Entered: 3 A
